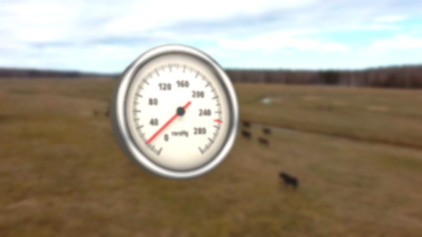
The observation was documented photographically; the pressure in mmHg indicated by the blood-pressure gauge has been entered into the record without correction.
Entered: 20 mmHg
